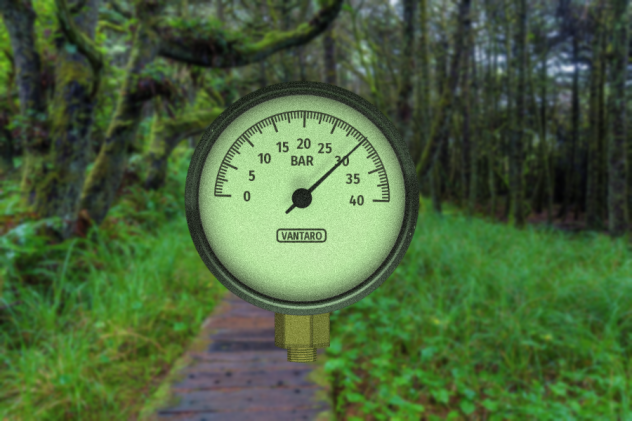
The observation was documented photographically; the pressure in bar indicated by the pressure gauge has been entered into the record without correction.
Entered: 30 bar
